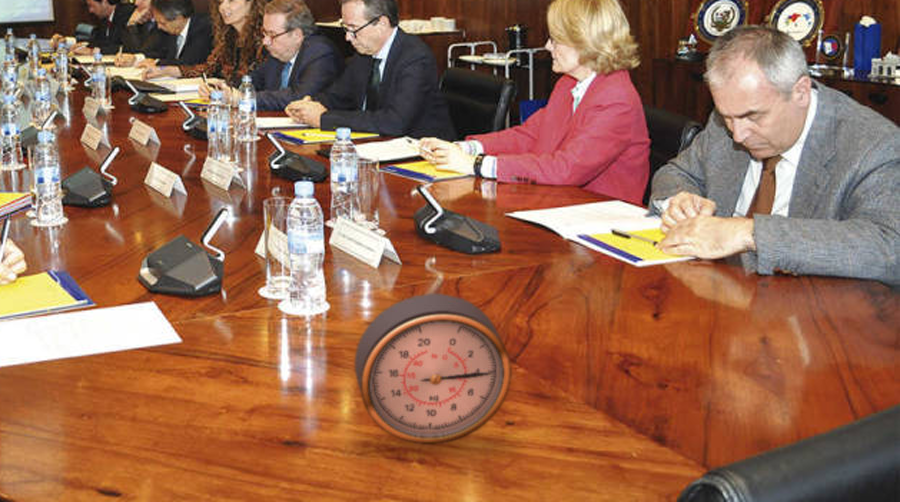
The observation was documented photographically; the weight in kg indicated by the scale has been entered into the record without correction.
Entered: 4 kg
